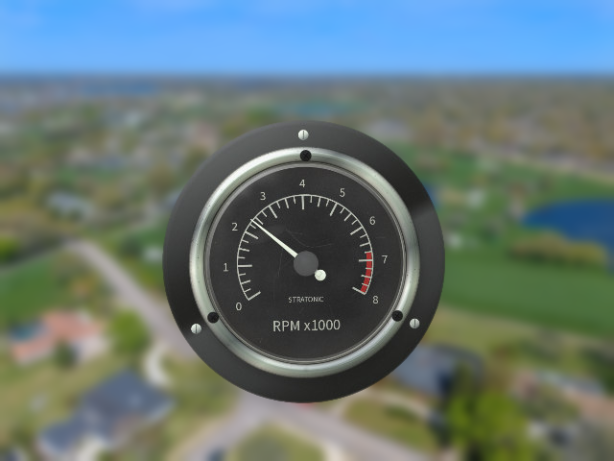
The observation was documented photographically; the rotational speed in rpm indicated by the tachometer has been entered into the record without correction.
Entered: 2375 rpm
